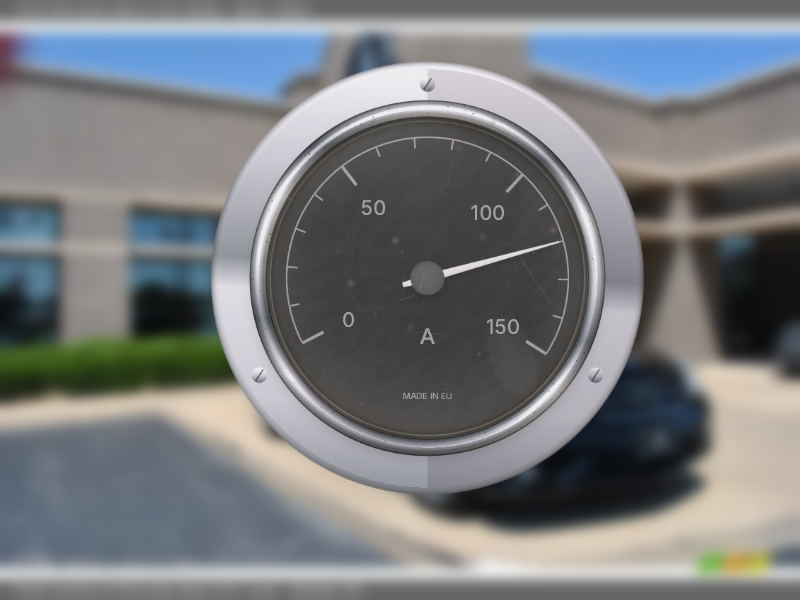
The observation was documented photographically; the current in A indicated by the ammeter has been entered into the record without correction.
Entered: 120 A
